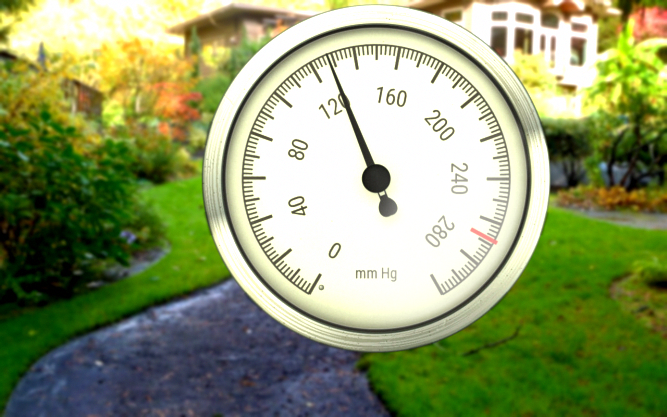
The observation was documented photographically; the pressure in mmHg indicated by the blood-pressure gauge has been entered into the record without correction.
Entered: 128 mmHg
